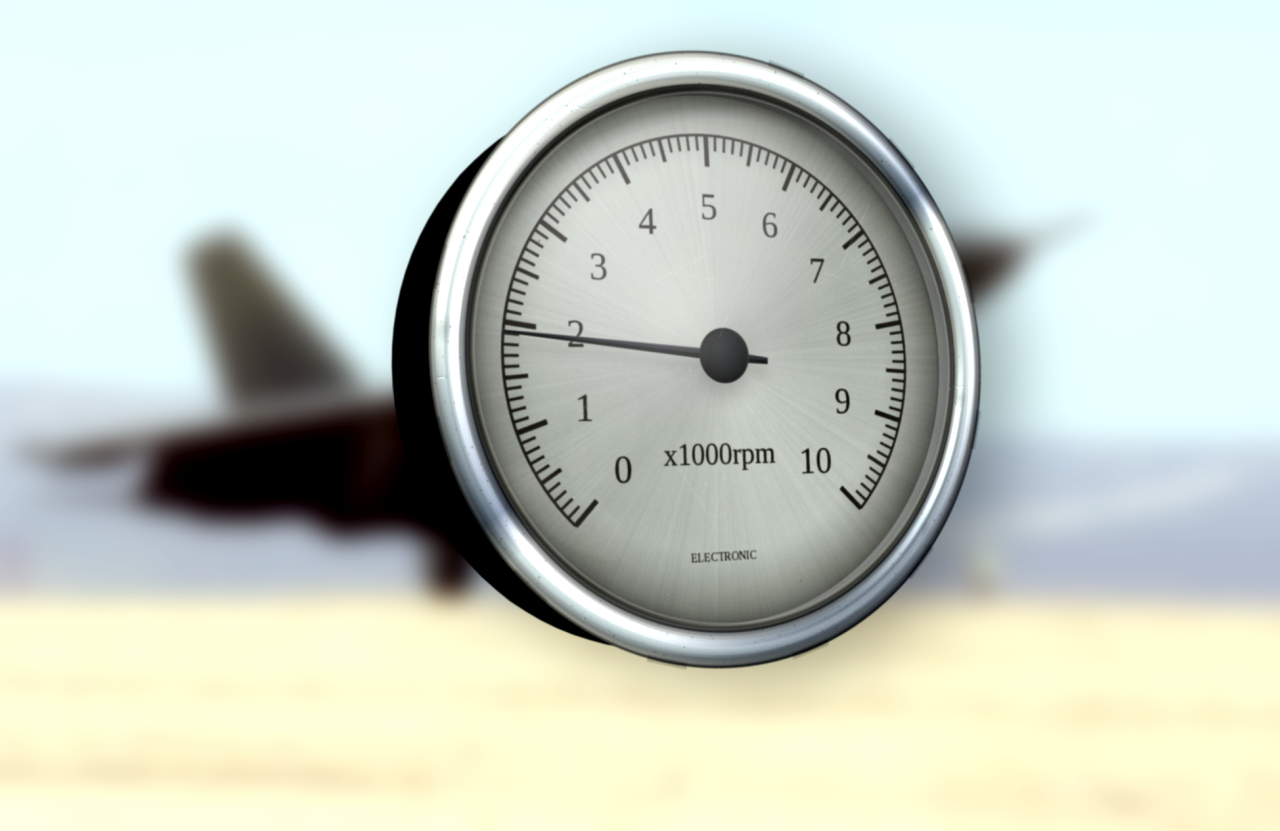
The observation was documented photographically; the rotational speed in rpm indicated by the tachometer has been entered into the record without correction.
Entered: 1900 rpm
